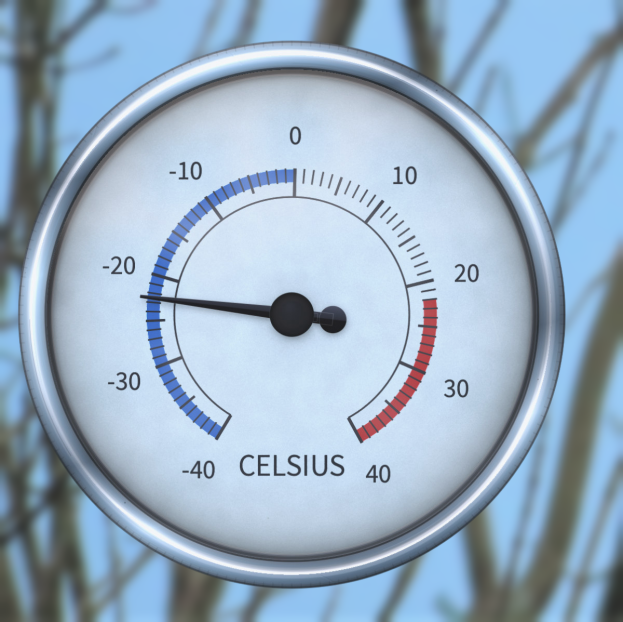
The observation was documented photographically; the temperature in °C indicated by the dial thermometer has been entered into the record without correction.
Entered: -22.5 °C
